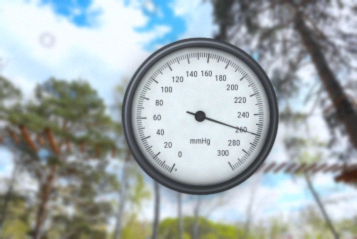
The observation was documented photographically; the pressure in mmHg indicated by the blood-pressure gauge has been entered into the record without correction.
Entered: 260 mmHg
